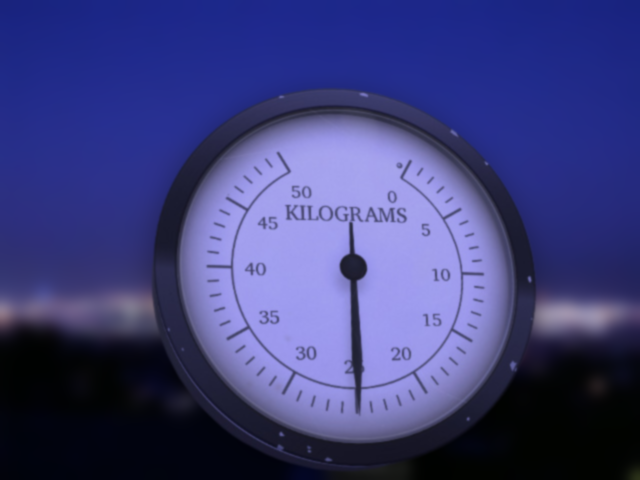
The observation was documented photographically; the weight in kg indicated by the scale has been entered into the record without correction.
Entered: 25 kg
